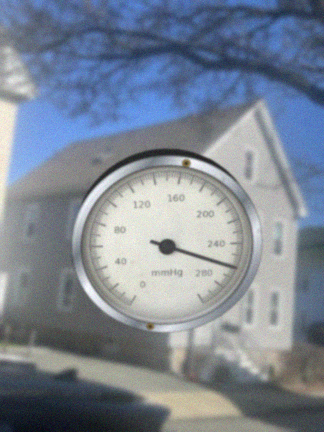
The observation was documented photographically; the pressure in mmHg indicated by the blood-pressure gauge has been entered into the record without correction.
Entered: 260 mmHg
